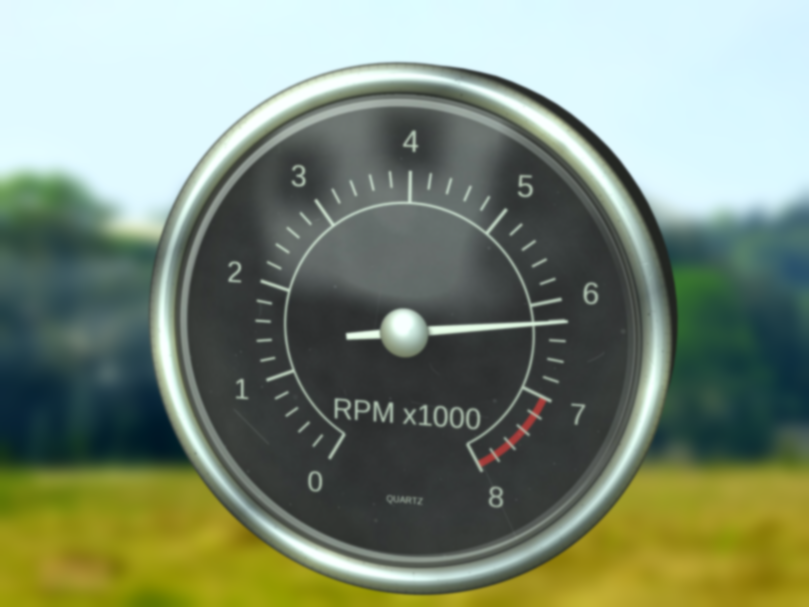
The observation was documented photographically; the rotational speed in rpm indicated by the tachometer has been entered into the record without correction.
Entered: 6200 rpm
